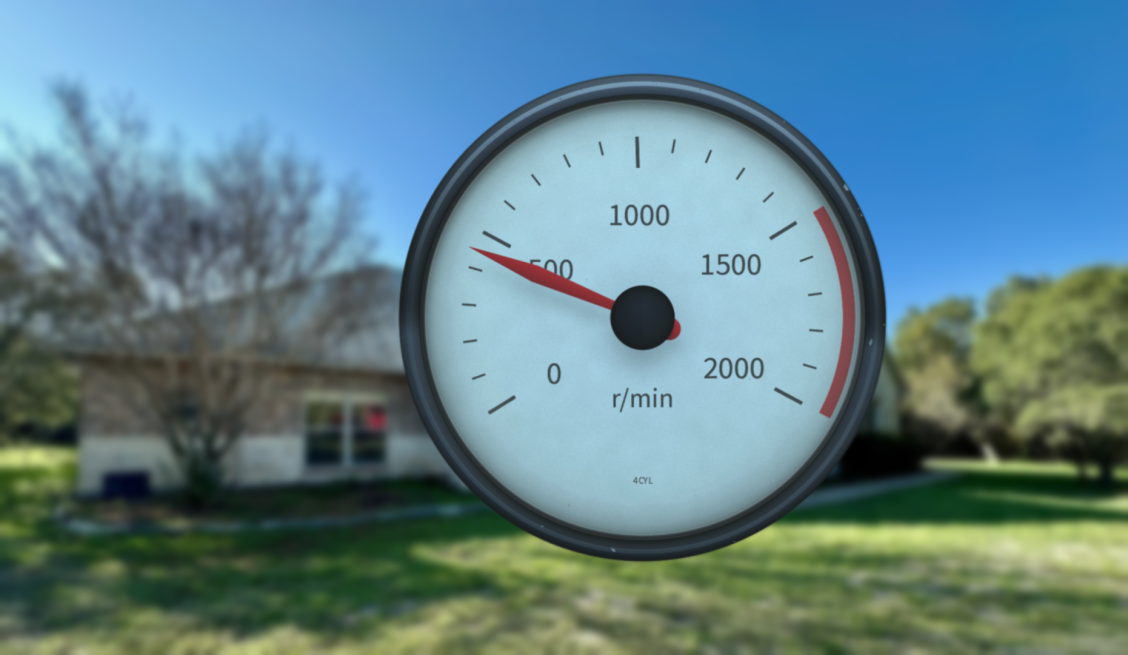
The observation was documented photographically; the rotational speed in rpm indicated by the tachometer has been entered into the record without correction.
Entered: 450 rpm
